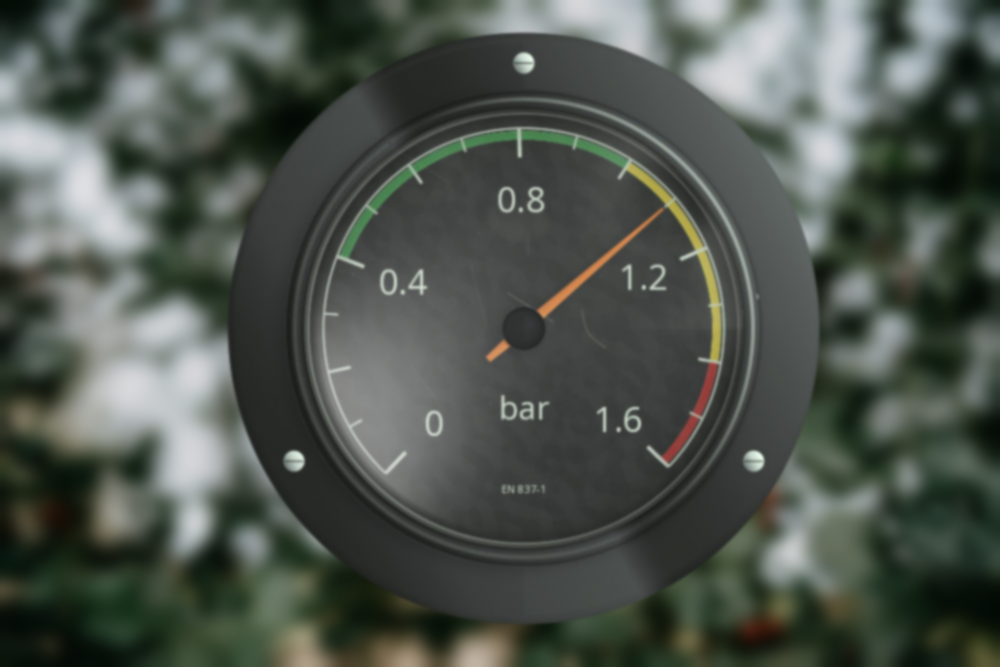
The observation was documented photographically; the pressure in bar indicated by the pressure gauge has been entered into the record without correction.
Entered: 1.1 bar
